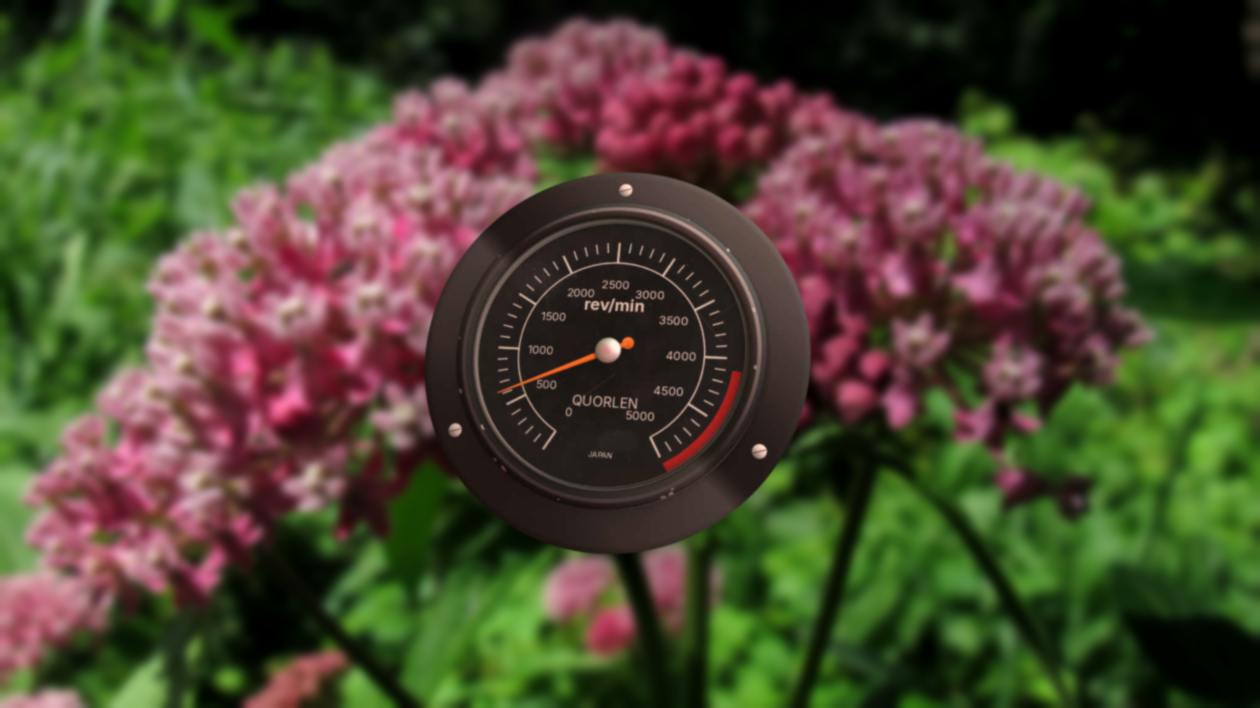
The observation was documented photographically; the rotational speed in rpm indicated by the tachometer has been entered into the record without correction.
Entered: 600 rpm
